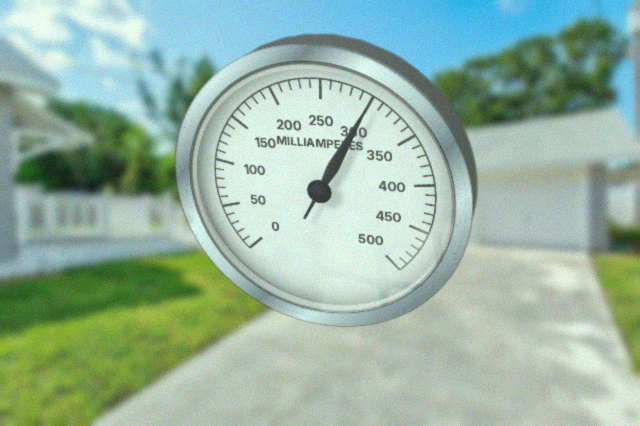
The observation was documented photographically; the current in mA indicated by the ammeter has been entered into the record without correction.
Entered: 300 mA
